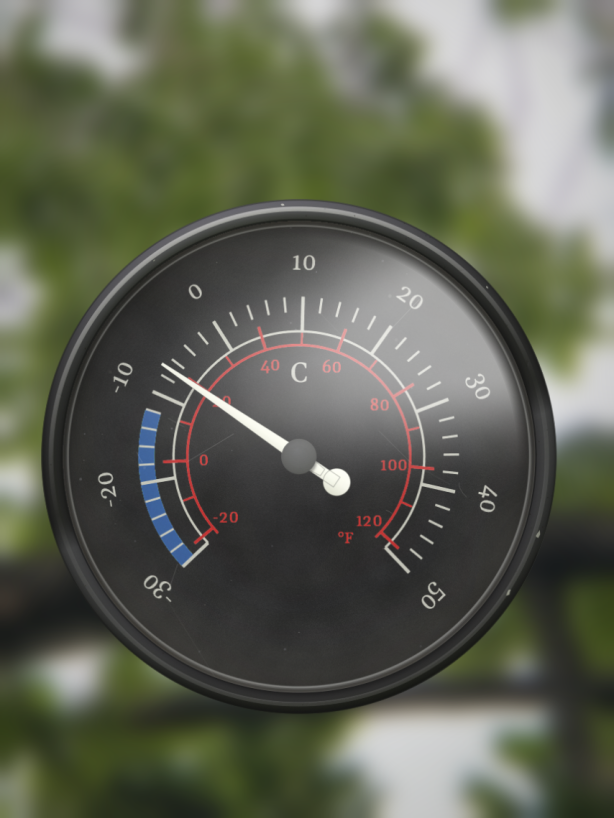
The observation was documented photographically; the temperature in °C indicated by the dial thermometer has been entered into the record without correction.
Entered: -7 °C
